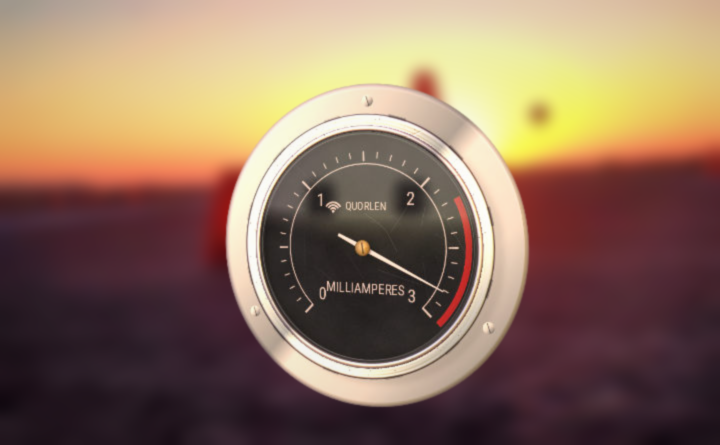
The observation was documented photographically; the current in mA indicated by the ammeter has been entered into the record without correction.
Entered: 2.8 mA
